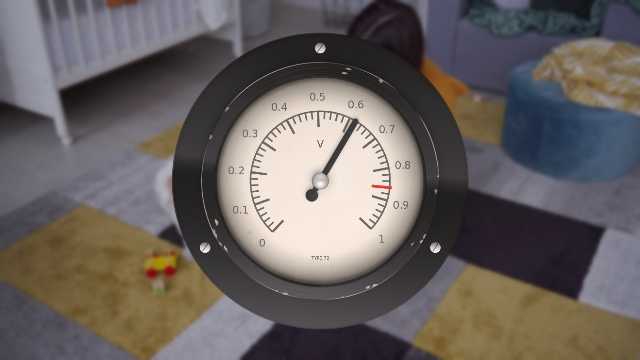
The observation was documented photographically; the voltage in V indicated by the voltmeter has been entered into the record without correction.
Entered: 0.62 V
